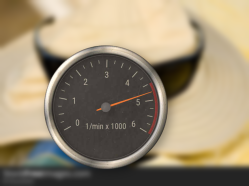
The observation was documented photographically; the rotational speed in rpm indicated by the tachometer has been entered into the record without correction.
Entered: 4750 rpm
